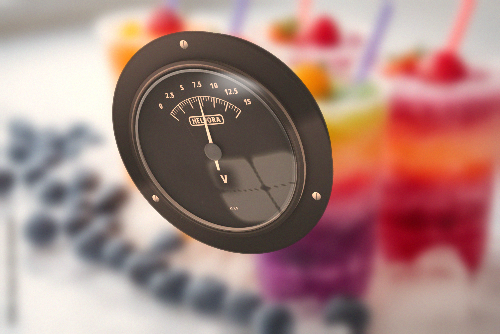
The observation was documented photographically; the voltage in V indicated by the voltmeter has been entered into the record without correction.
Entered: 7.5 V
